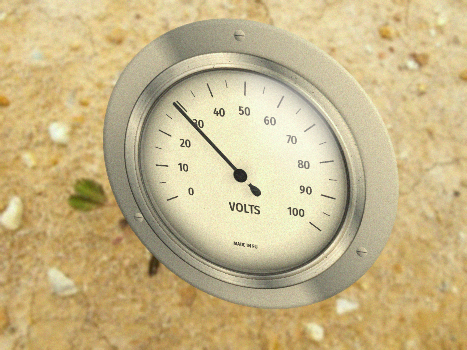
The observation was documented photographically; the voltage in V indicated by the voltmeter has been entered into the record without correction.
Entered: 30 V
